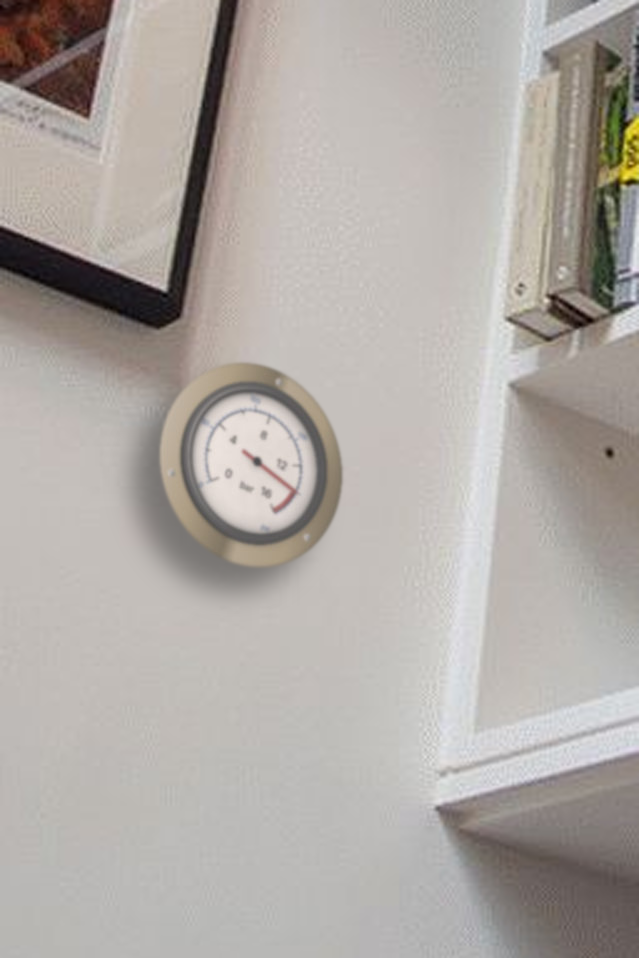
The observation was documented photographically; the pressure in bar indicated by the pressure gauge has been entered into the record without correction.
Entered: 14 bar
